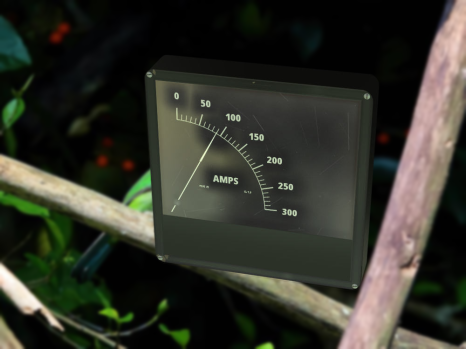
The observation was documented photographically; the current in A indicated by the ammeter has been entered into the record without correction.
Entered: 90 A
